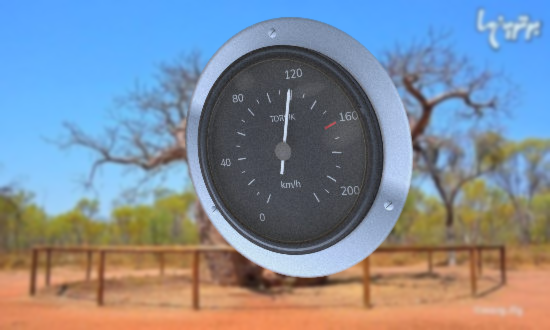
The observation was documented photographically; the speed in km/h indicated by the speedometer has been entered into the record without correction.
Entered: 120 km/h
